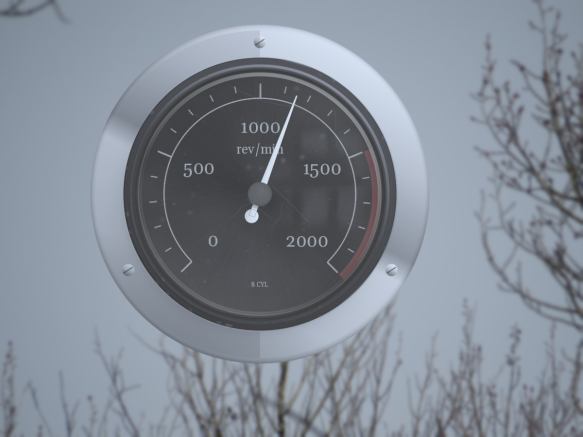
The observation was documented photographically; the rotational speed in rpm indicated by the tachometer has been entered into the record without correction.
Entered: 1150 rpm
